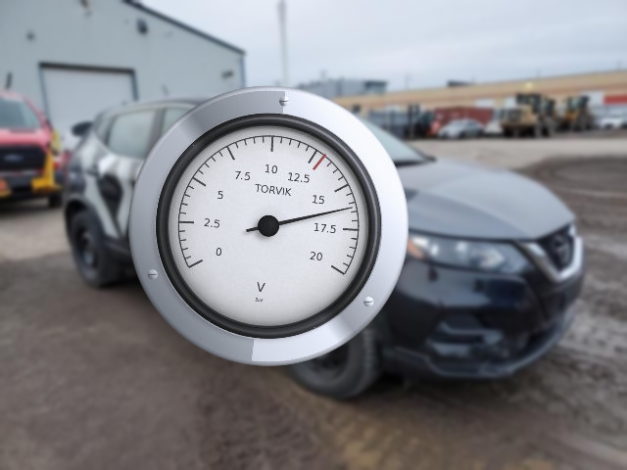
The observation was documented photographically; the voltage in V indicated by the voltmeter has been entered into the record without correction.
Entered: 16.25 V
